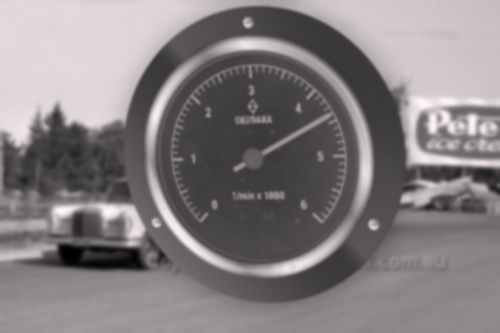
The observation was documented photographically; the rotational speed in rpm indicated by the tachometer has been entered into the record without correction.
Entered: 4400 rpm
